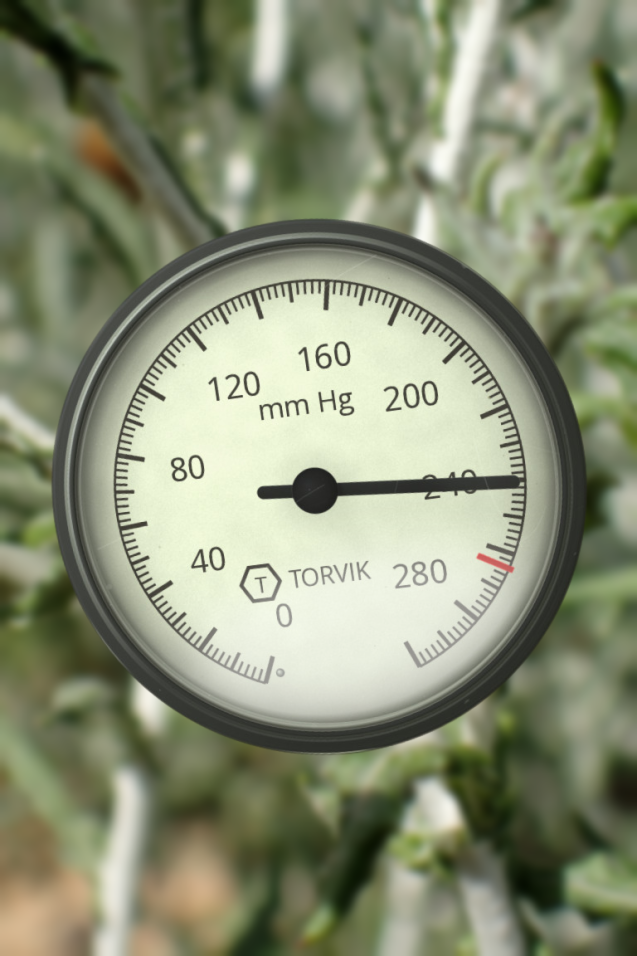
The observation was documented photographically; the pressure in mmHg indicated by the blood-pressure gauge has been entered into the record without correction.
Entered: 240 mmHg
